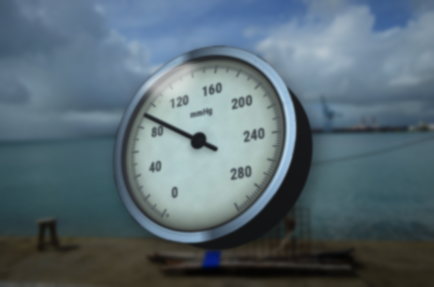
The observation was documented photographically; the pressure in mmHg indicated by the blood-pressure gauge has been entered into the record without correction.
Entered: 90 mmHg
